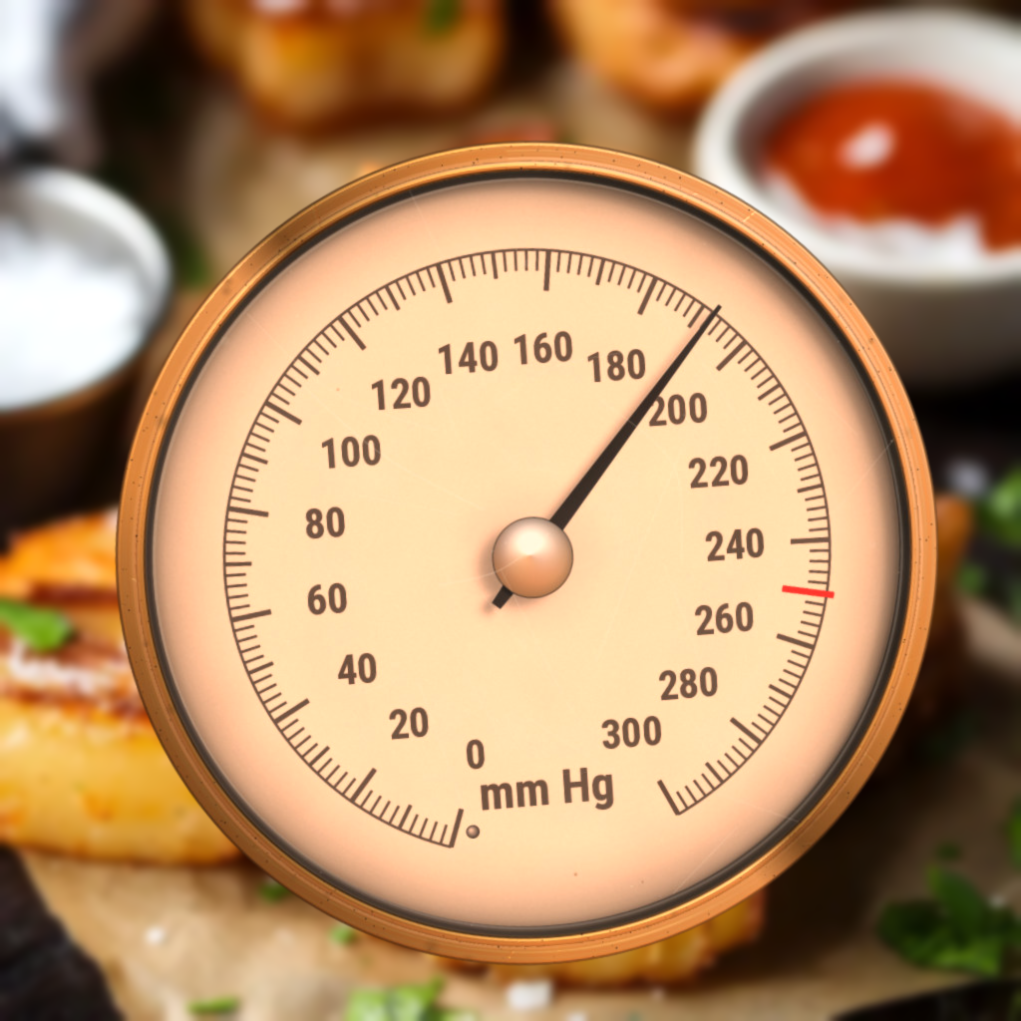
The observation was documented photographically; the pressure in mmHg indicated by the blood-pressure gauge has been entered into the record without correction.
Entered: 192 mmHg
